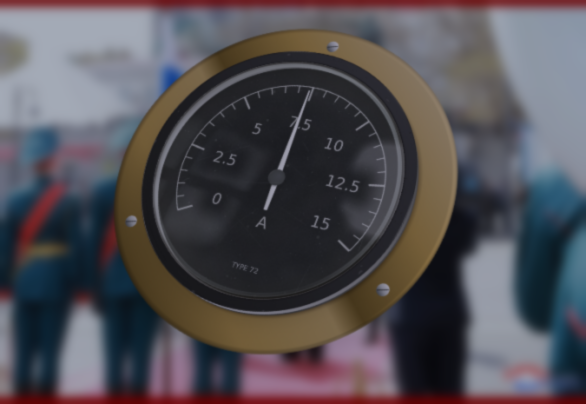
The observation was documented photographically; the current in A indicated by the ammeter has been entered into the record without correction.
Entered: 7.5 A
